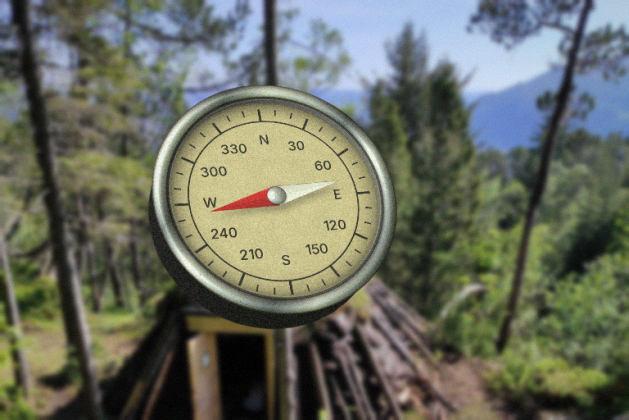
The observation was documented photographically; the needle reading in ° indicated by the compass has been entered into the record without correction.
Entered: 260 °
